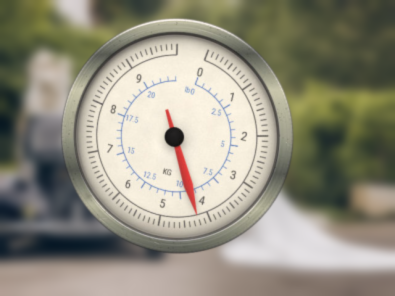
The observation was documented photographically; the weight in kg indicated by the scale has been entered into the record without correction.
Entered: 4.2 kg
